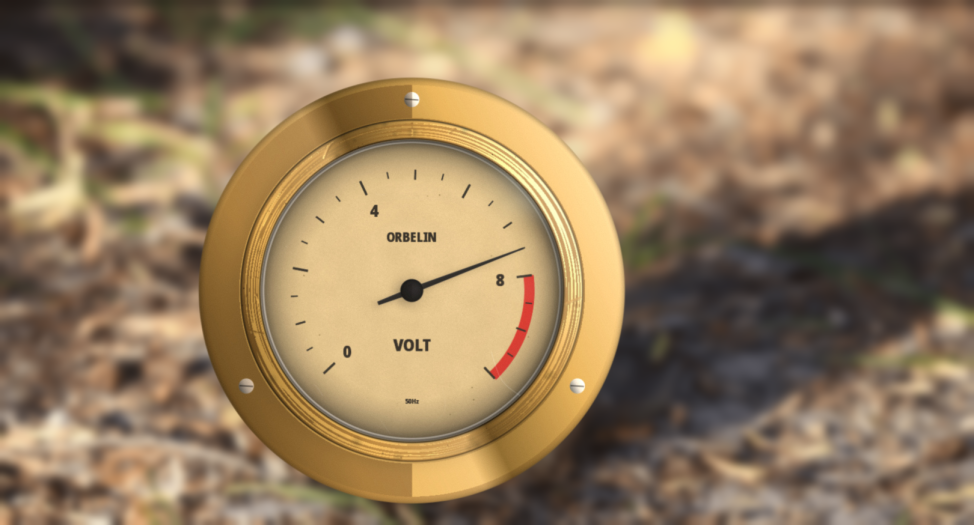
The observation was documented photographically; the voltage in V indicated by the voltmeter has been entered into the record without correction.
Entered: 7.5 V
